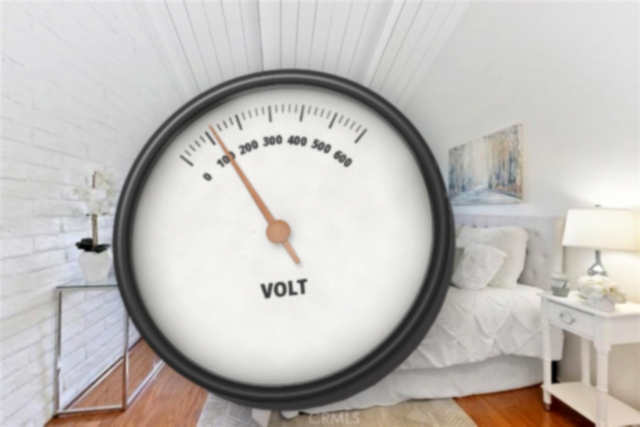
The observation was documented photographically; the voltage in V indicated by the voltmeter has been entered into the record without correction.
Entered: 120 V
